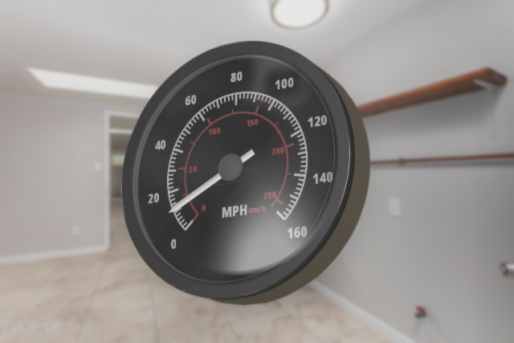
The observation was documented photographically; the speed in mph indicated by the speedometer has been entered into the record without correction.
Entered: 10 mph
